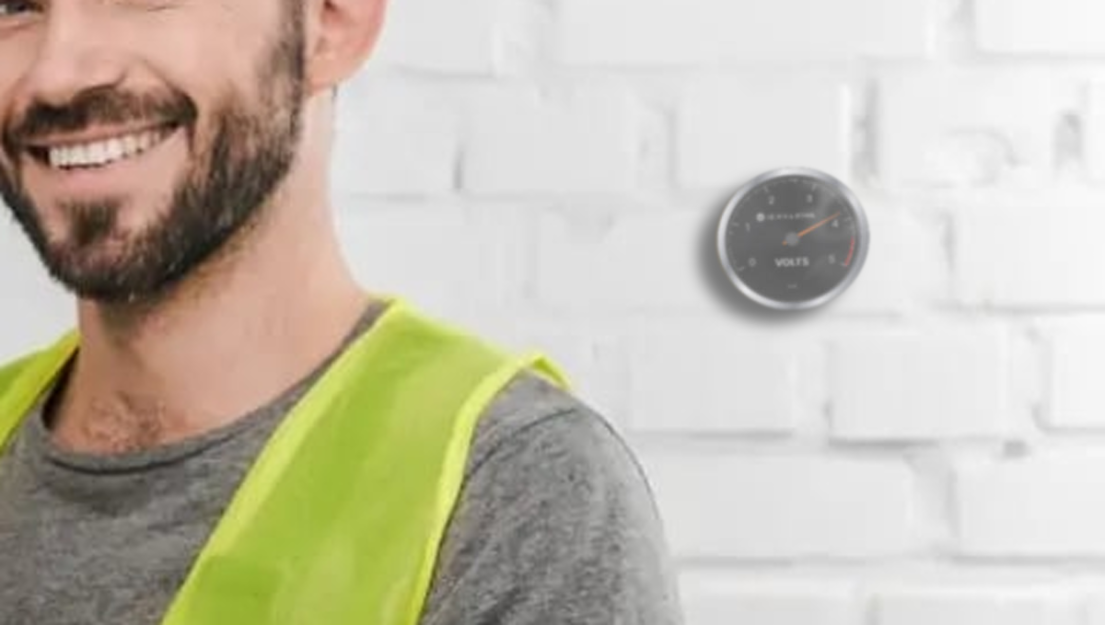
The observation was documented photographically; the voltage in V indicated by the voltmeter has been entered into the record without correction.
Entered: 3.8 V
